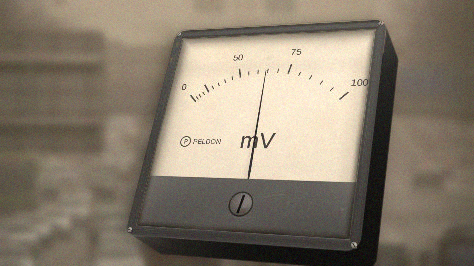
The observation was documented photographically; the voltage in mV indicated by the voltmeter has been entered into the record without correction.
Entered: 65 mV
